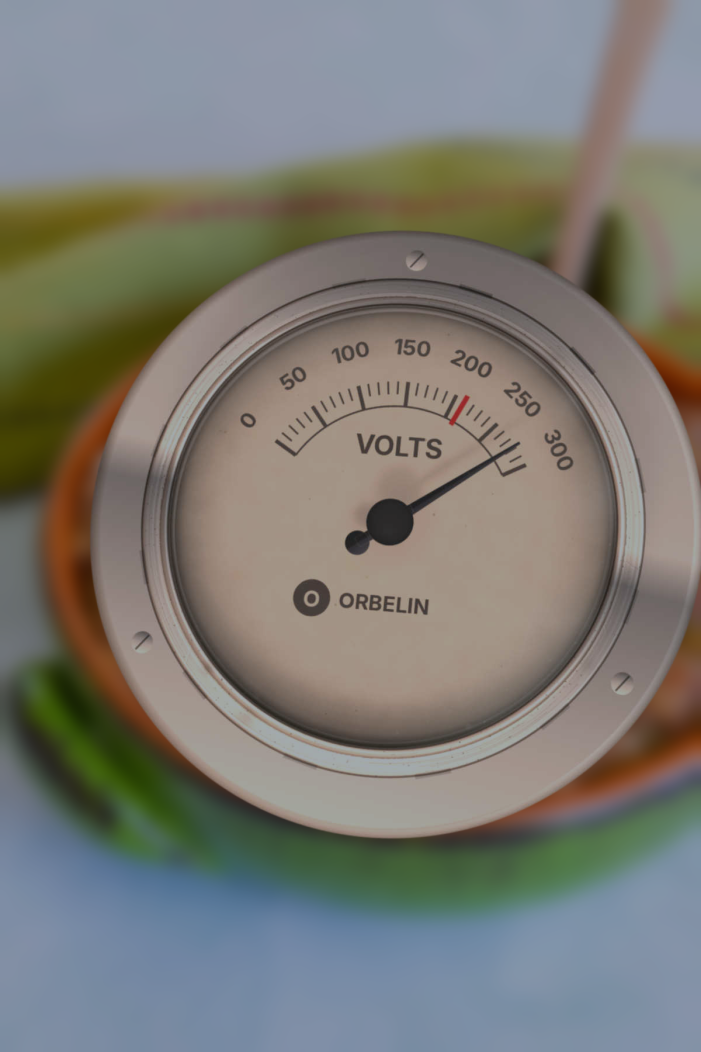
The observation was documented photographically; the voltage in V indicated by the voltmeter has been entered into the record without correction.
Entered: 280 V
